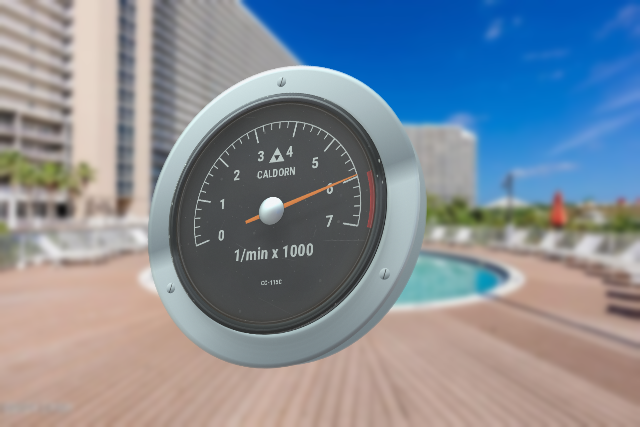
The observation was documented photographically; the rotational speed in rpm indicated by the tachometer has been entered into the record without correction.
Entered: 6000 rpm
